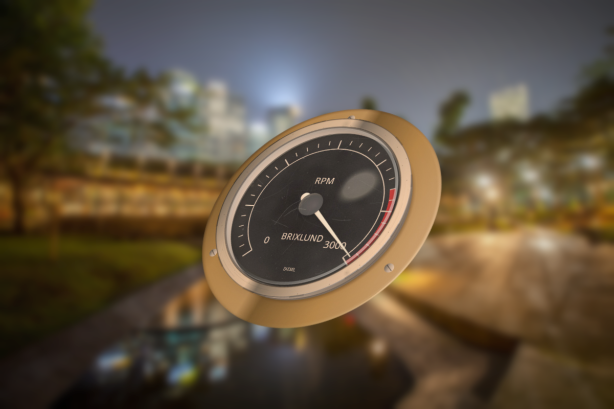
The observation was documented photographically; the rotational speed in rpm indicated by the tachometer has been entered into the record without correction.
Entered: 2950 rpm
